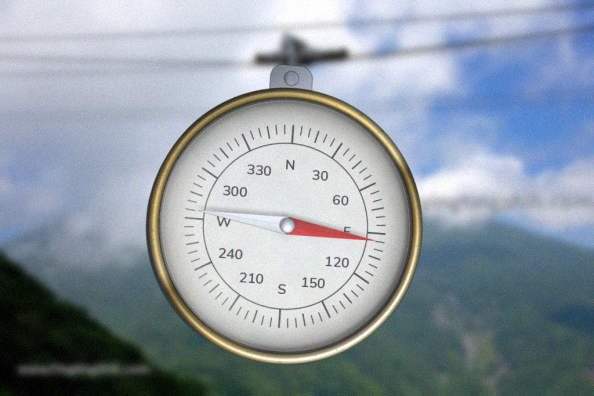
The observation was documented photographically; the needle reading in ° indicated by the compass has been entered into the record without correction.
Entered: 95 °
